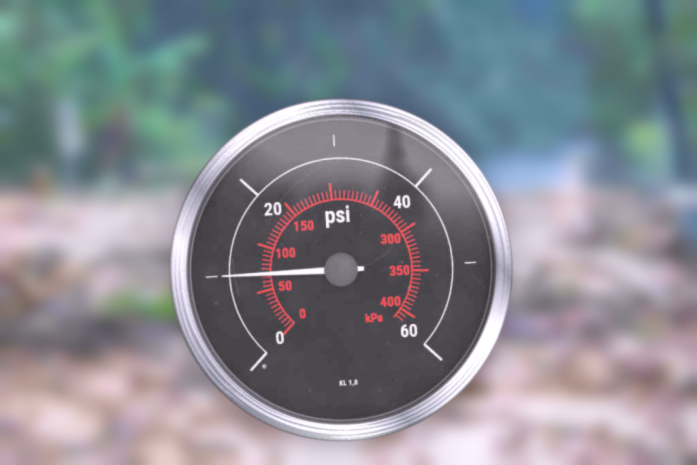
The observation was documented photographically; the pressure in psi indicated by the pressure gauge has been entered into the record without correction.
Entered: 10 psi
